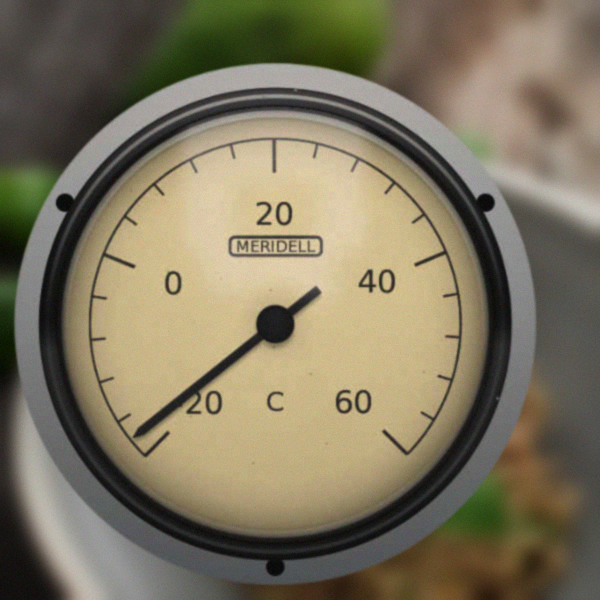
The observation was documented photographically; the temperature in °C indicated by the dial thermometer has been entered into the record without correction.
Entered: -18 °C
